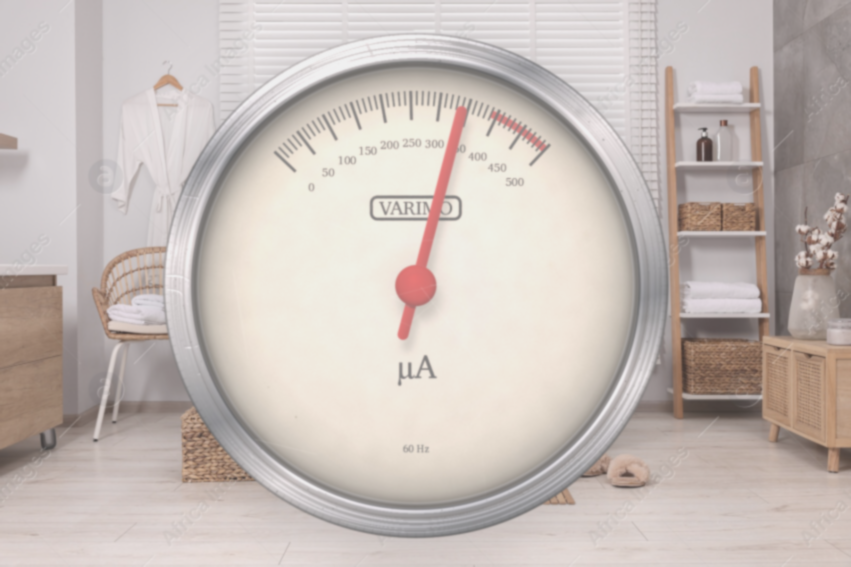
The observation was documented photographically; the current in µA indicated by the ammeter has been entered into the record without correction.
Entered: 340 µA
